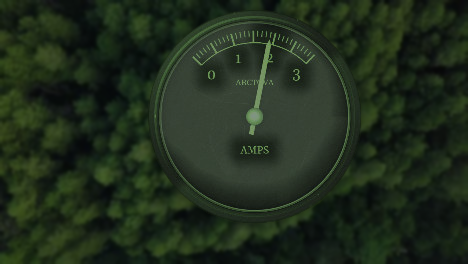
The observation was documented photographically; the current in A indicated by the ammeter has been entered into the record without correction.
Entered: 1.9 A
